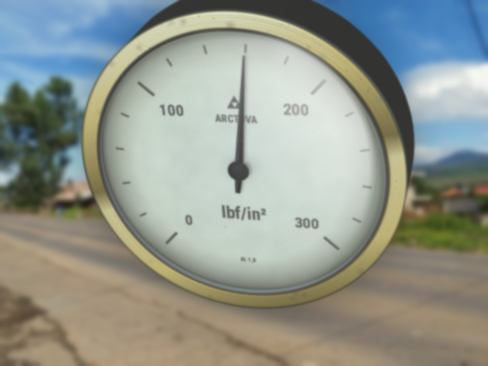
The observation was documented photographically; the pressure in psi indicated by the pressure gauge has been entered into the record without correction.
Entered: 160 psi
